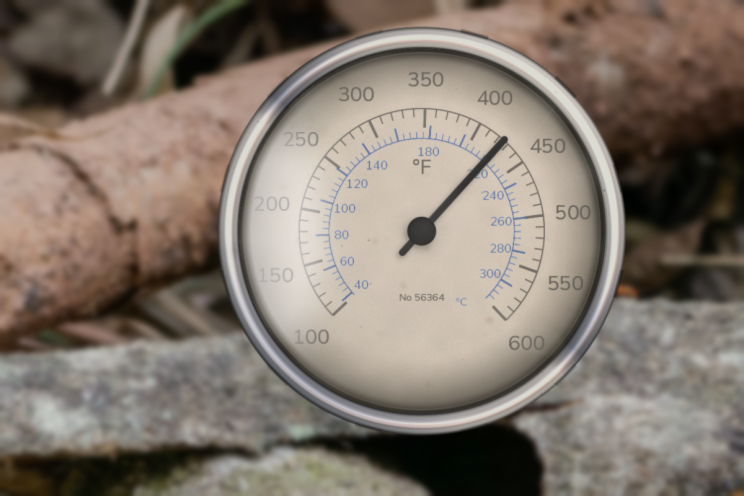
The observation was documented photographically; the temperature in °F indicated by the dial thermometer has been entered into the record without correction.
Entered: 425 °F
